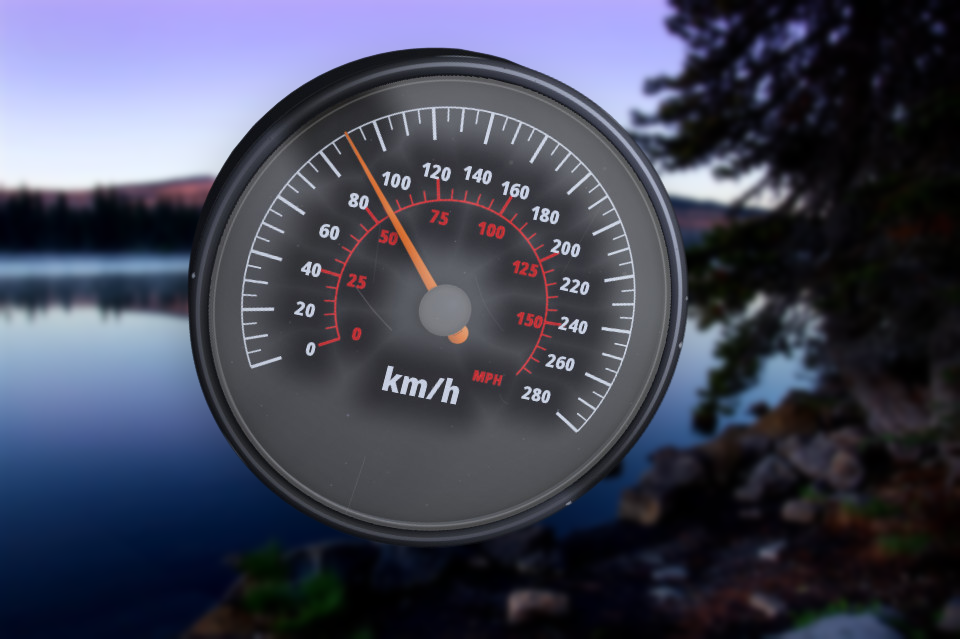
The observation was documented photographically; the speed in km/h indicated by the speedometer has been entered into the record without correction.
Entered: 90 km/h
